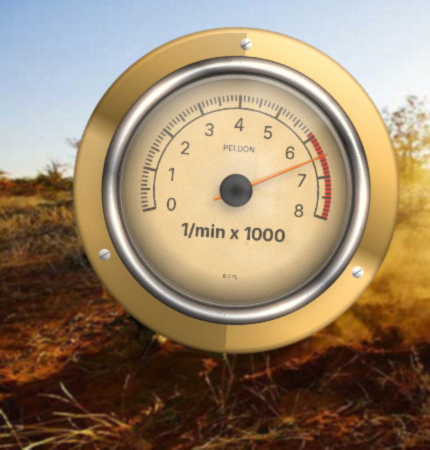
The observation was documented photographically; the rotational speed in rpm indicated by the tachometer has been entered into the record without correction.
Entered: 6500 rpm
